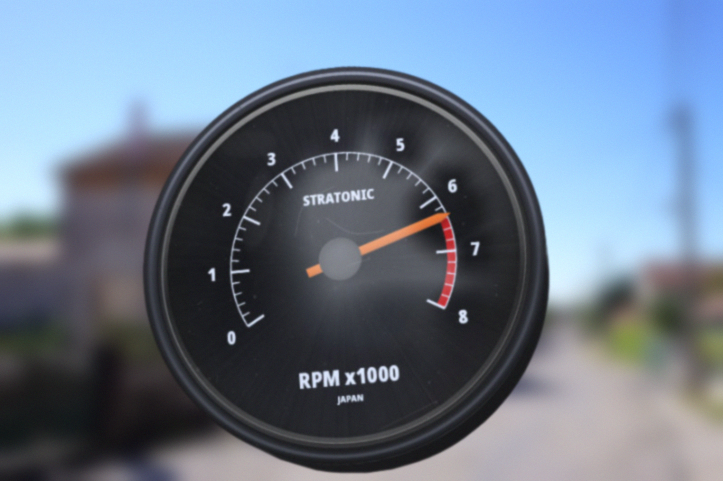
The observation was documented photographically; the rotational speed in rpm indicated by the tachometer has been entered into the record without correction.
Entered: 6400 rpm
